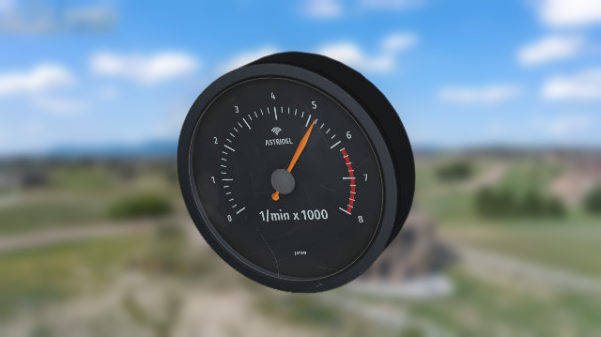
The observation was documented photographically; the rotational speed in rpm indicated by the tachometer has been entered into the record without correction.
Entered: 5200 rpm
